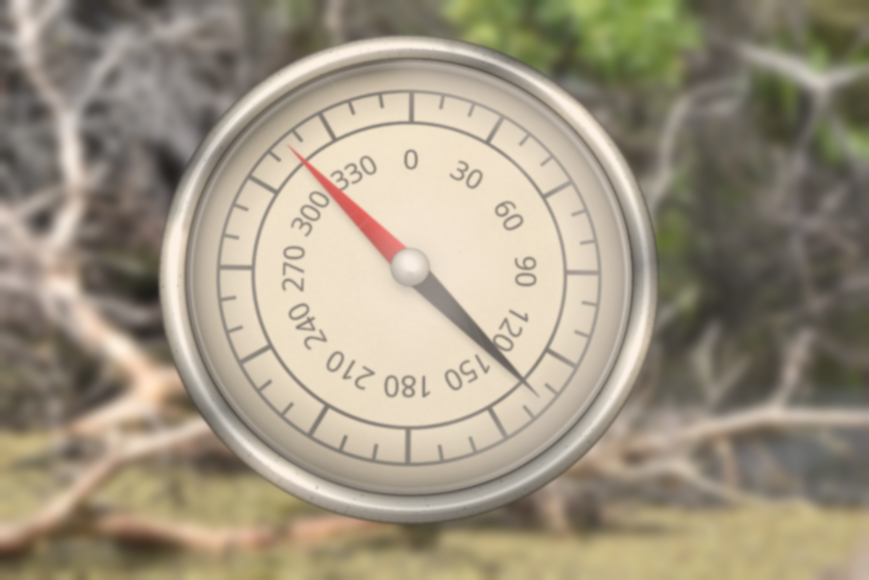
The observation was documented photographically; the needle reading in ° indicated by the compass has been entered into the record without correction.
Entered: 315 °
